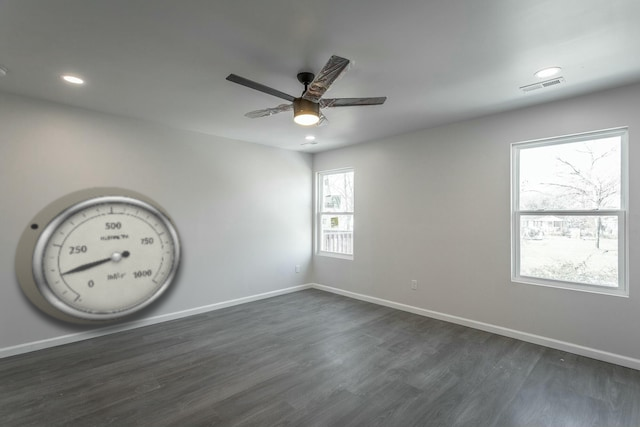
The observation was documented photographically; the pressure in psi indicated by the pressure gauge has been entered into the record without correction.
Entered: 125 psi
